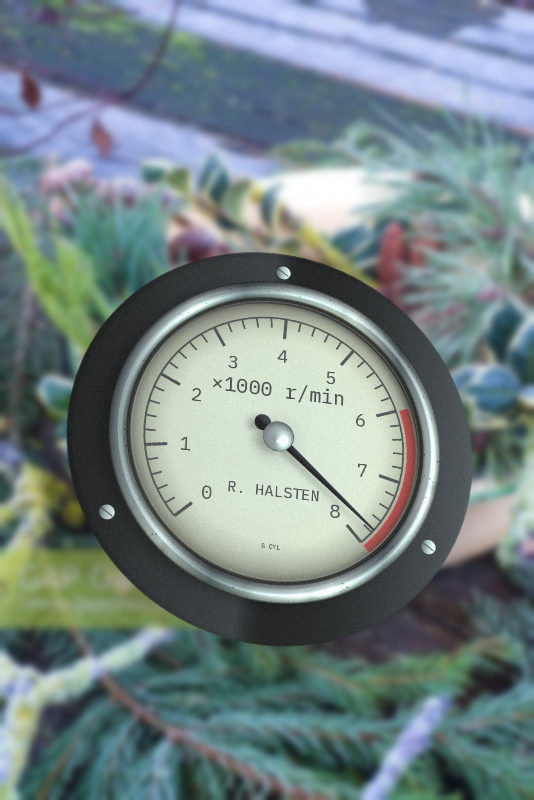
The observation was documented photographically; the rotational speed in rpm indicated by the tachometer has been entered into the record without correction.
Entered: 7800 rpm
